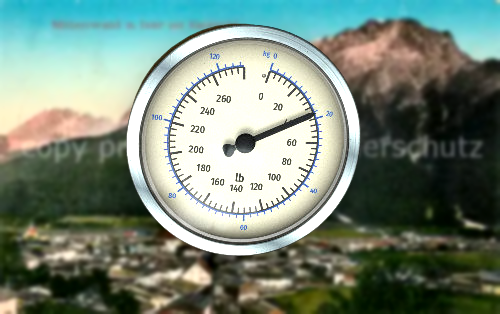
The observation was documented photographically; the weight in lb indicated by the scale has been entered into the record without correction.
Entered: 40 lb
